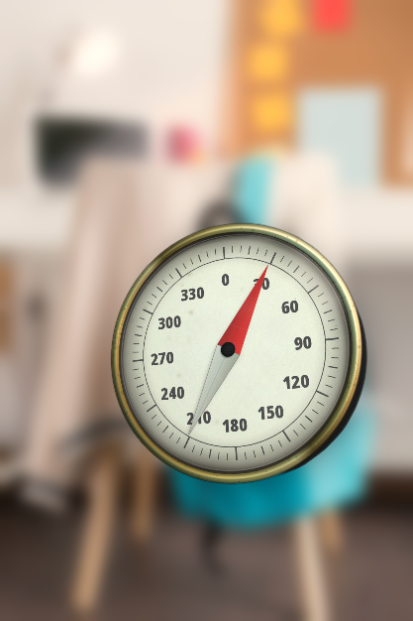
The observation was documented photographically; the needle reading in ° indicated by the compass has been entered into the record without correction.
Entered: 30 °
